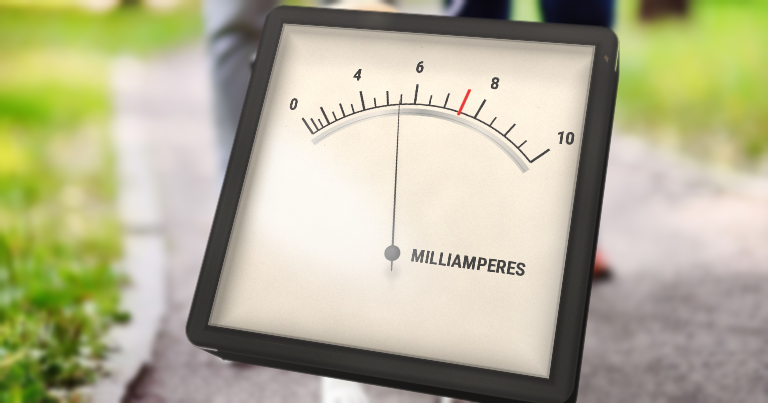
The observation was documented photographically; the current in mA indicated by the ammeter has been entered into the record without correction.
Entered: 5.5 mA
